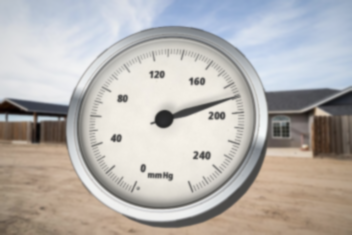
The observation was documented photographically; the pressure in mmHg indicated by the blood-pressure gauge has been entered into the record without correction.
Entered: 190 mmHg
